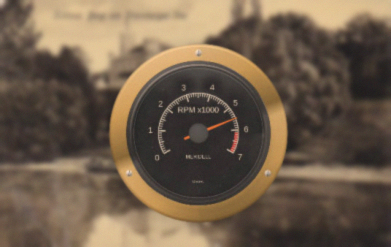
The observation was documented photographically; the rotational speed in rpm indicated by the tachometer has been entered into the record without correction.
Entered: 5500 rpm
